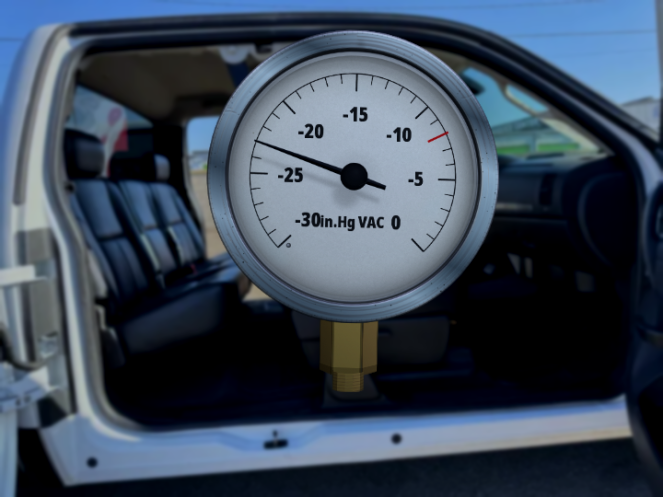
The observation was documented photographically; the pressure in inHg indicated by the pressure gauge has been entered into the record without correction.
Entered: -23 inHg
